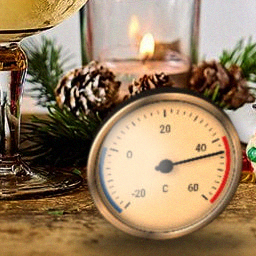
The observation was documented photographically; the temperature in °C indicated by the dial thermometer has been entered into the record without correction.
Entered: 44 °C
